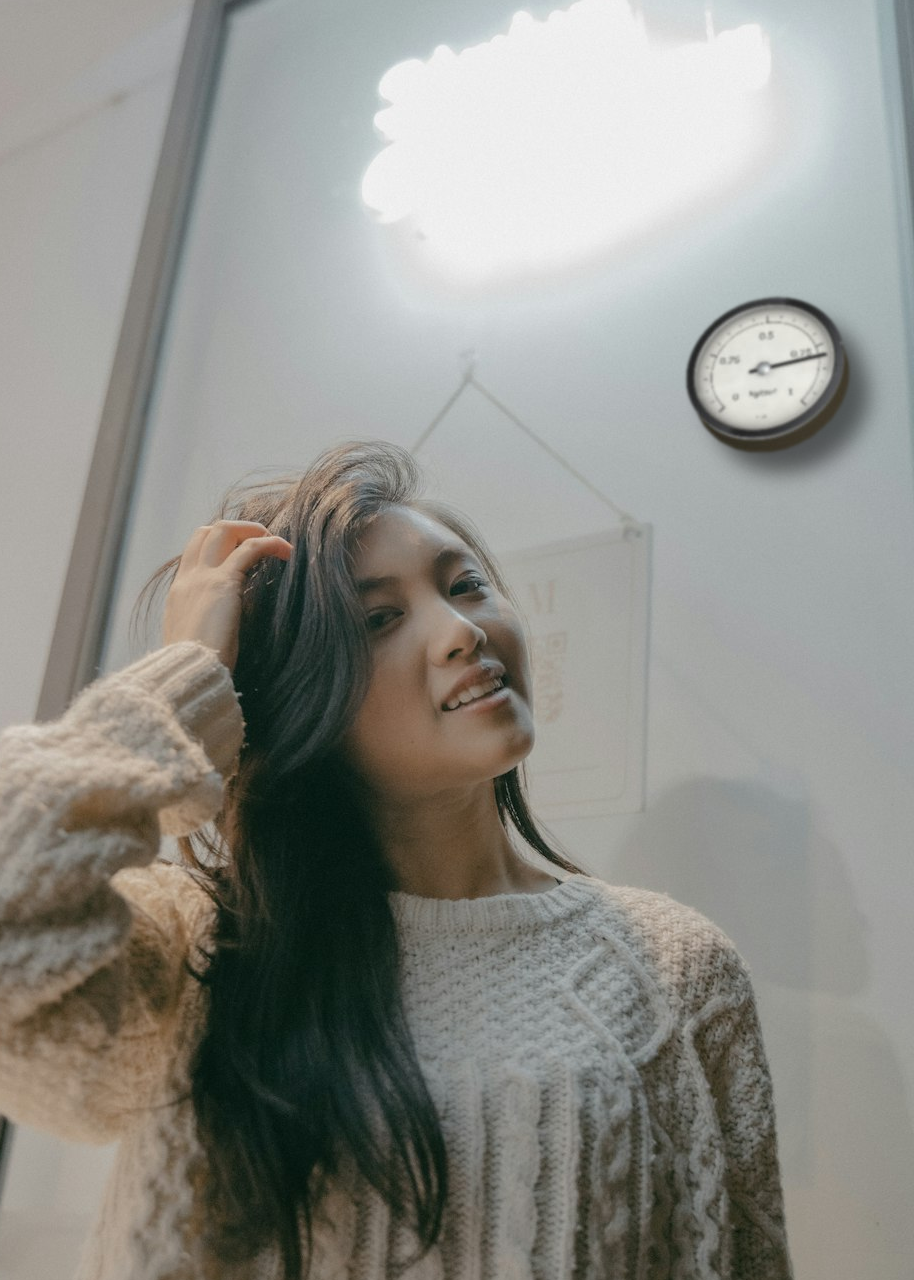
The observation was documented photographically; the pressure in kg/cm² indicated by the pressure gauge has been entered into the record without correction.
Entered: 0.8 kg/cm²
